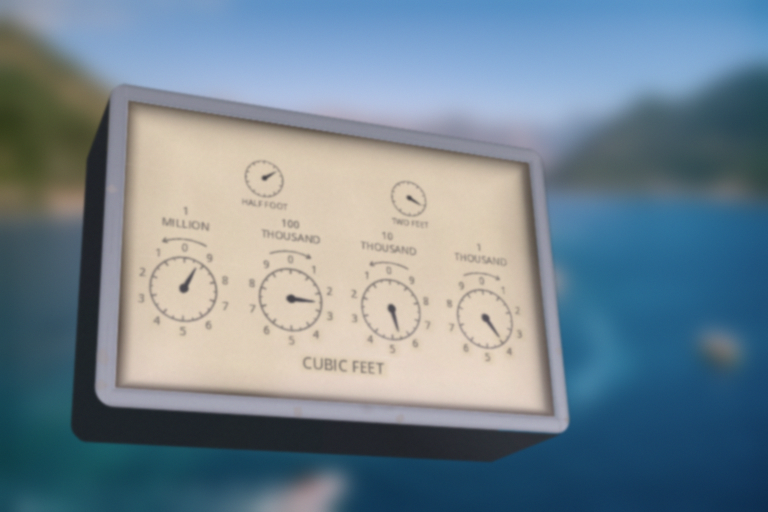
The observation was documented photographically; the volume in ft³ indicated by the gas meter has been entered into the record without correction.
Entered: 925400 ft³
